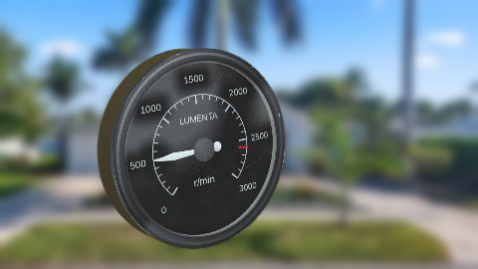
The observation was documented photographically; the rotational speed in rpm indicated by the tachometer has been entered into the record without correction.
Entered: 500 rpm
